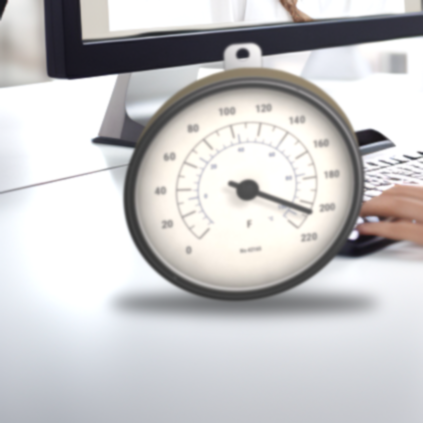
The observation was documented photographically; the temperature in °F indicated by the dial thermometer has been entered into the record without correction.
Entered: 205 °F
